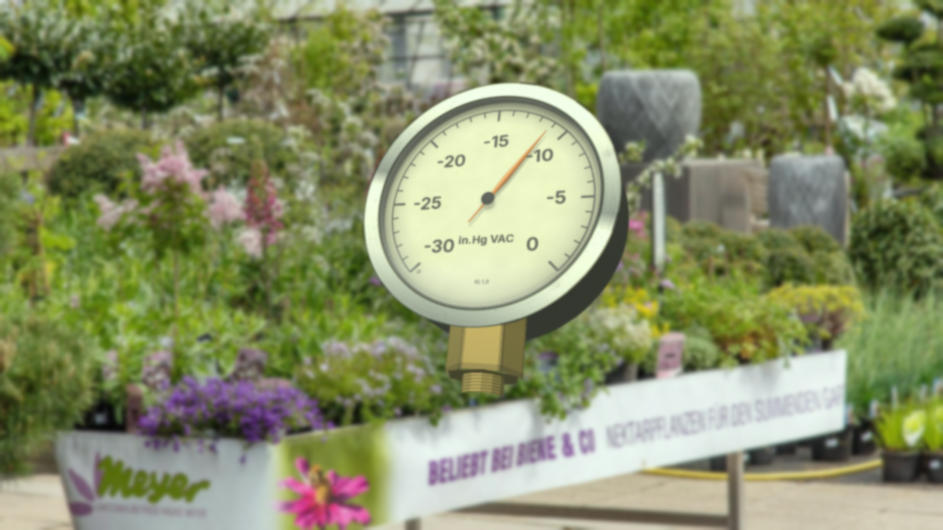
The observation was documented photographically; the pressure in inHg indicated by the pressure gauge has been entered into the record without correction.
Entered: -11 inHg
